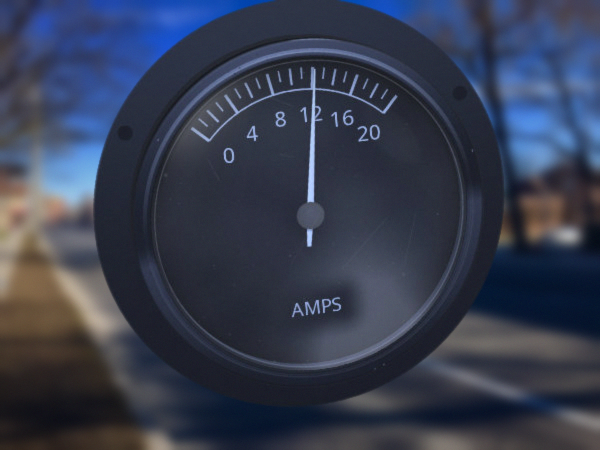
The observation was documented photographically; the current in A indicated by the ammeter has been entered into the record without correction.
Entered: 12 A
